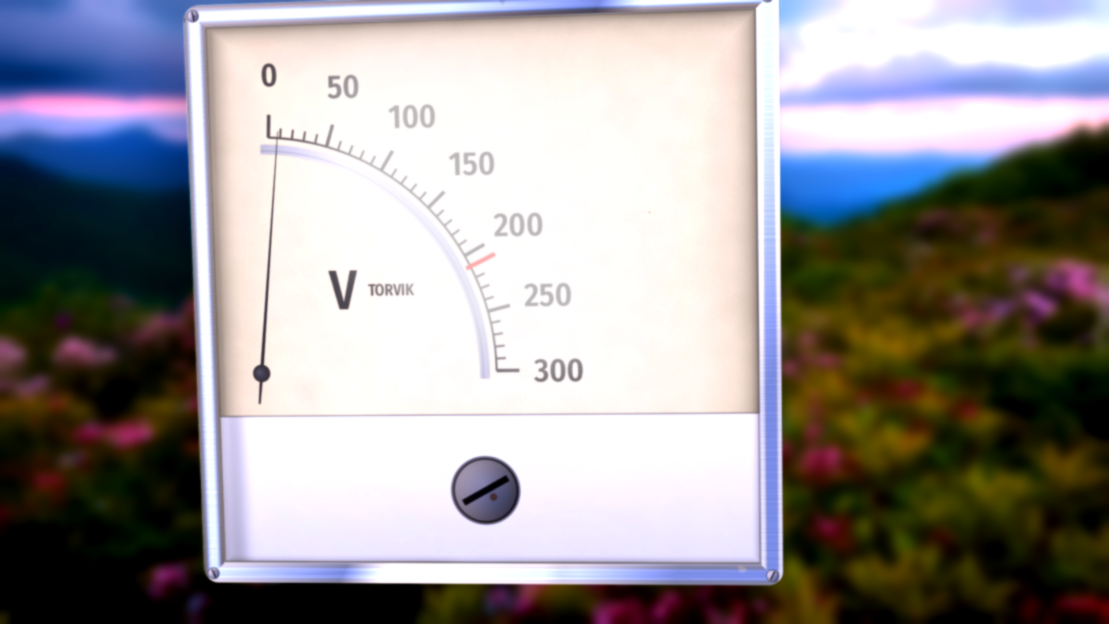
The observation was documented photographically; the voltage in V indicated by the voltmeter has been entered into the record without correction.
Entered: 10 V
